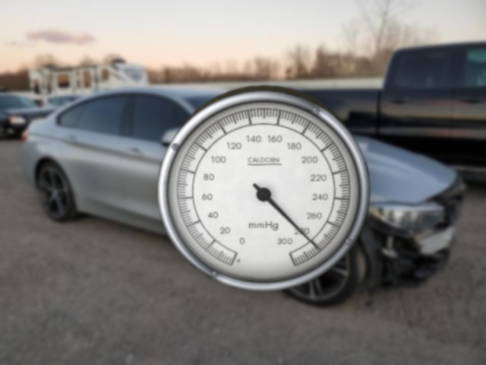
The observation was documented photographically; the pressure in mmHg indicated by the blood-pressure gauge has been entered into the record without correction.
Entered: 280 mmHg
